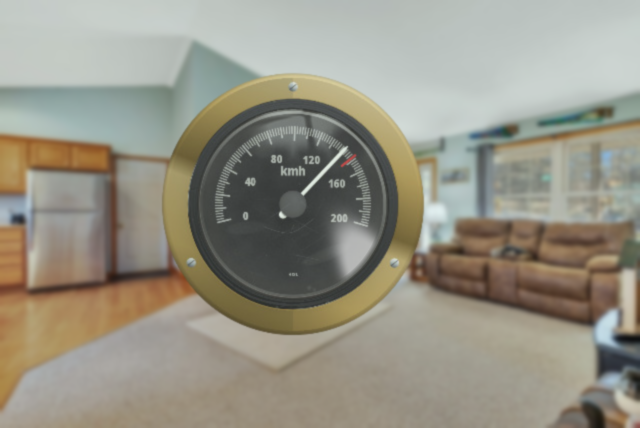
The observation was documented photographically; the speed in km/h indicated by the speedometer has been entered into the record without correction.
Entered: 140 km/h
